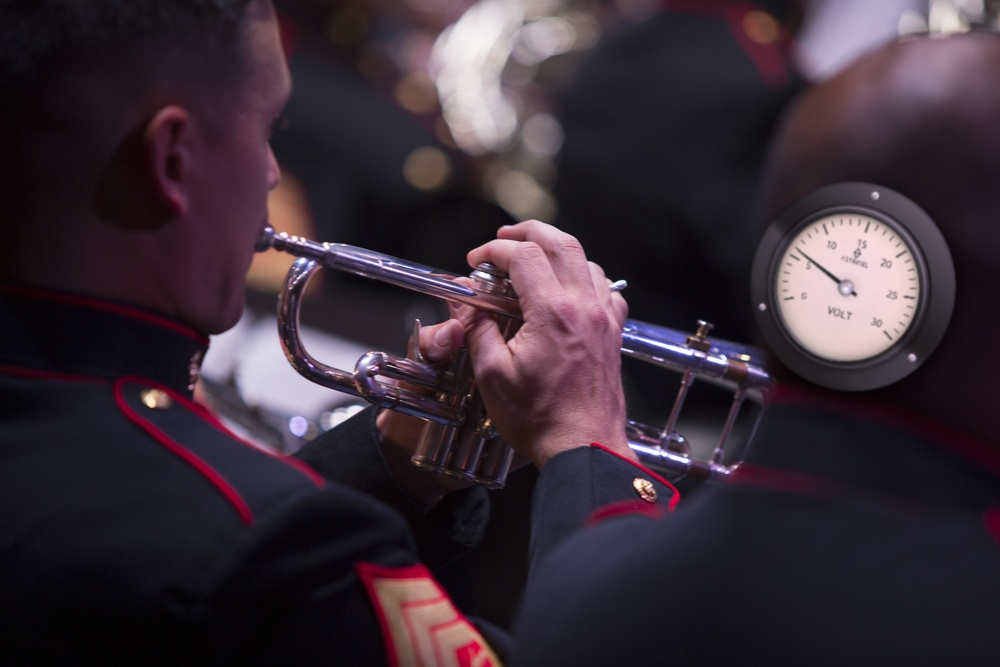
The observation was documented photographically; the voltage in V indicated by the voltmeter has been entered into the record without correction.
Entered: 6 V
